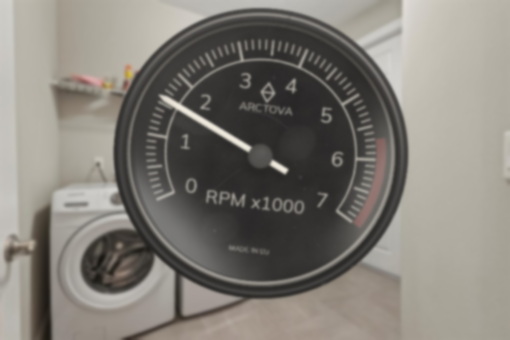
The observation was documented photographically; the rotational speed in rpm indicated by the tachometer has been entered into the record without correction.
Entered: 1600 rpm
